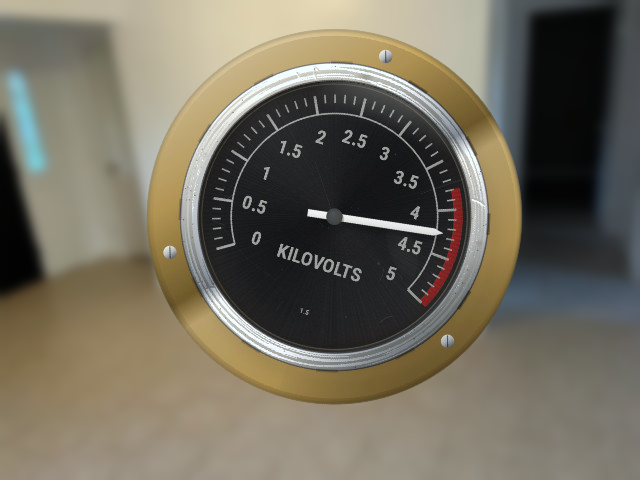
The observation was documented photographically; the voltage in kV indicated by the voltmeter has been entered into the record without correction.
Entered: 4.25 kV
